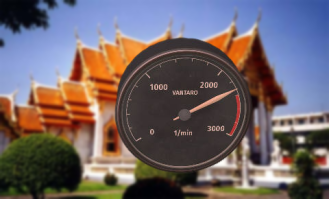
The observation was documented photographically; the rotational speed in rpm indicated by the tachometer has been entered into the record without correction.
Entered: 2300 rpm
